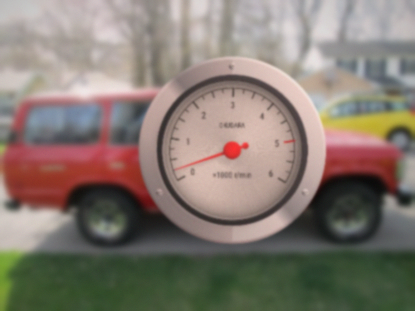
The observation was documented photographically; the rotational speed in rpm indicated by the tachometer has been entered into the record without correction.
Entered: 250 rpm
